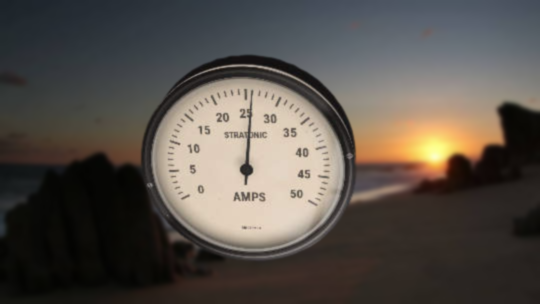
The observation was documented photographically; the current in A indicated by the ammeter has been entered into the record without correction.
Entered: 26 A
